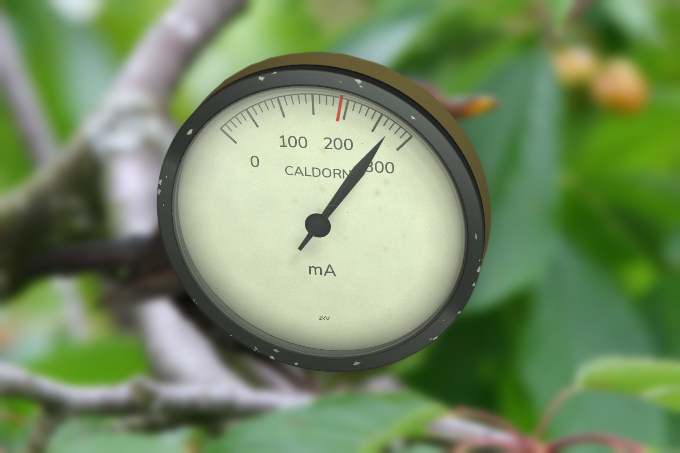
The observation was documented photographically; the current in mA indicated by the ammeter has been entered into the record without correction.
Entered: 270 mA
